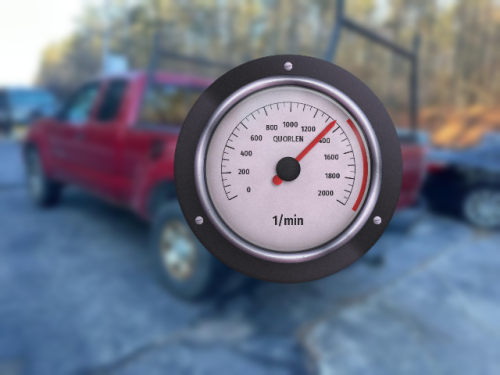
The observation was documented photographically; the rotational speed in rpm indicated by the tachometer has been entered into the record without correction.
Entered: 1350 rpm
